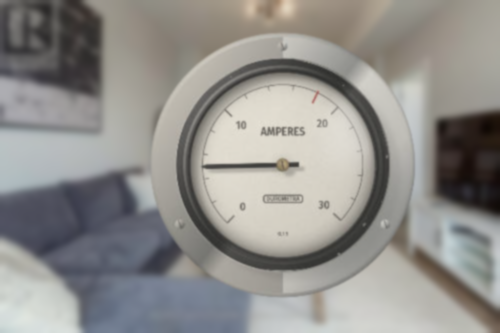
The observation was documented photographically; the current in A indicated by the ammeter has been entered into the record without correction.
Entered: 5 A
